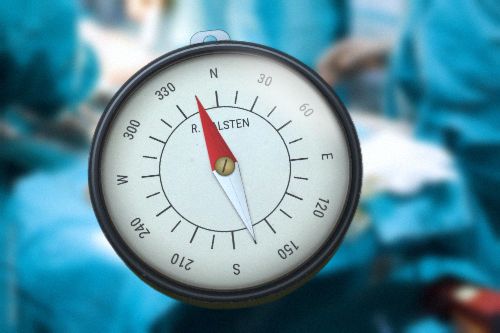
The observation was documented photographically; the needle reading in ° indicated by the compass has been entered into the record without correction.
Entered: 345 °
